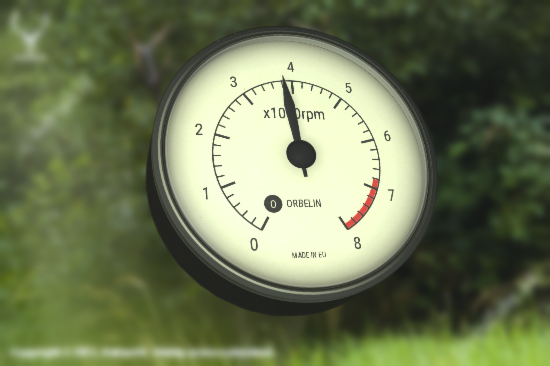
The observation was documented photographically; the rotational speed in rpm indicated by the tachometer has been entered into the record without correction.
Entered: 3800 rpm
